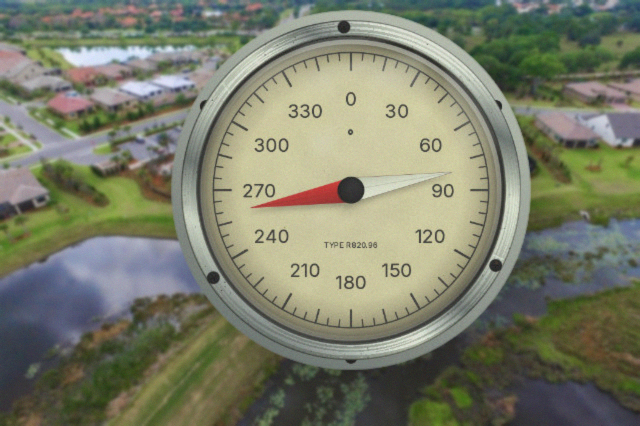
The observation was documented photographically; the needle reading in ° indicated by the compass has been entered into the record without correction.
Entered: 260 °
